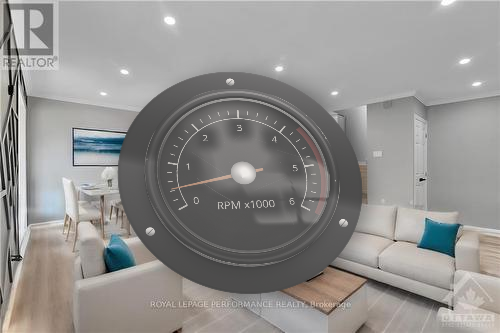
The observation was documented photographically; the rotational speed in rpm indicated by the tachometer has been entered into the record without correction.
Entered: 400 rpm
